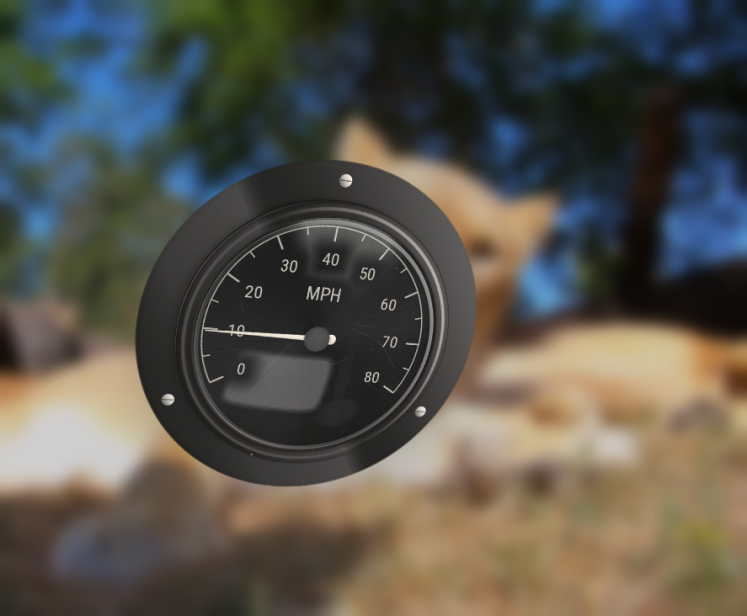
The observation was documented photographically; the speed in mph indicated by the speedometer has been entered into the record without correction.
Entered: 10 mph
